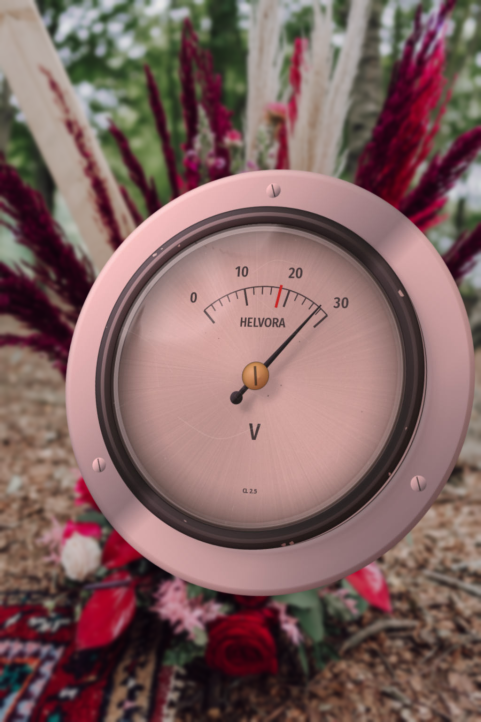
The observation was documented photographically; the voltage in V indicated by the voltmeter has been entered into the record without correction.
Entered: 28 V
